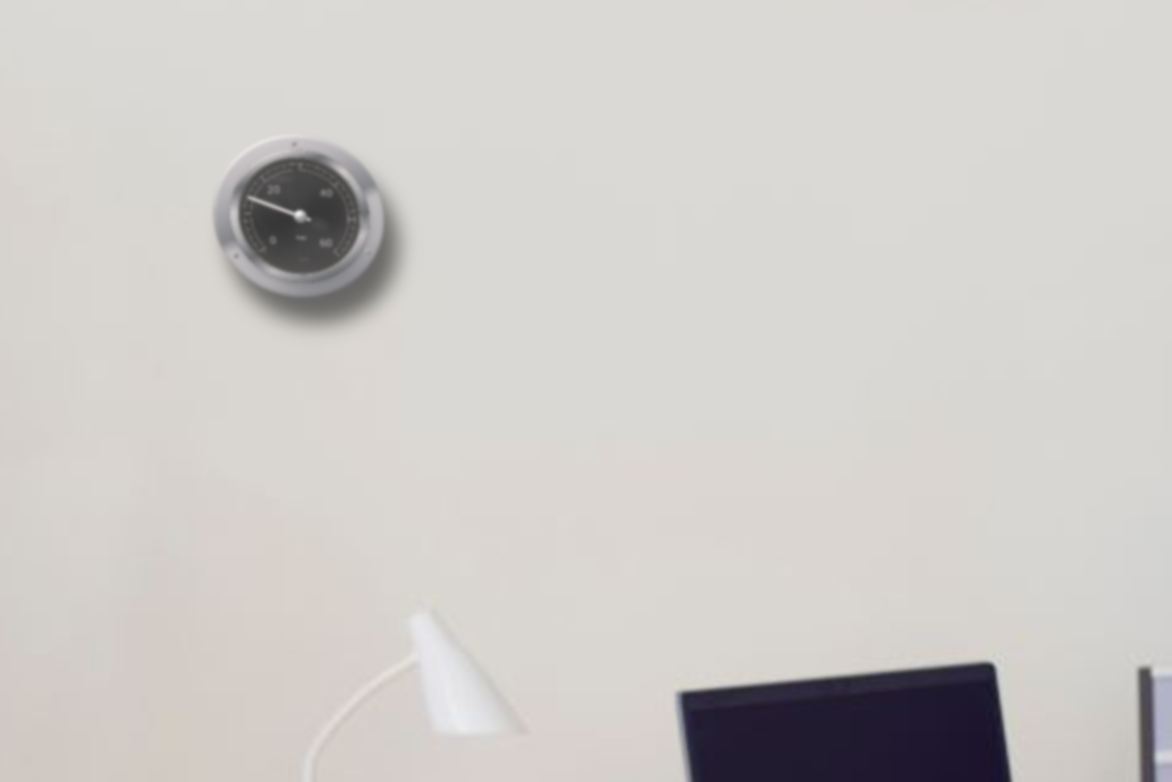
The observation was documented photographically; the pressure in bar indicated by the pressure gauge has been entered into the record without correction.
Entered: 14 bar
